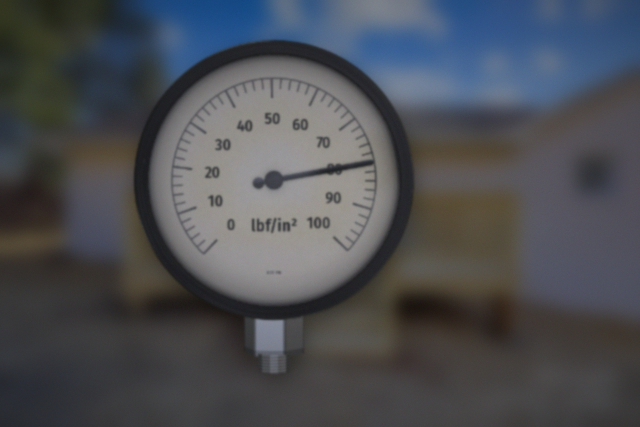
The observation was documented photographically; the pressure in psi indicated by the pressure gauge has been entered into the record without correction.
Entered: 80 psi
